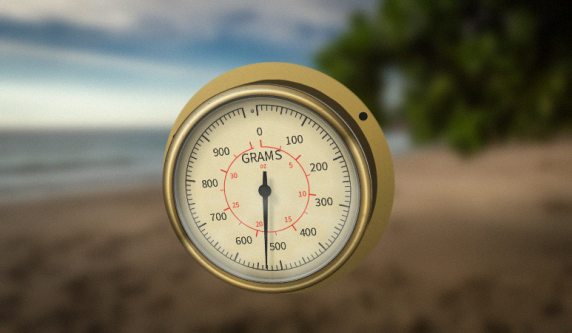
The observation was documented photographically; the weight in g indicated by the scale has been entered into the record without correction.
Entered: 530 g
